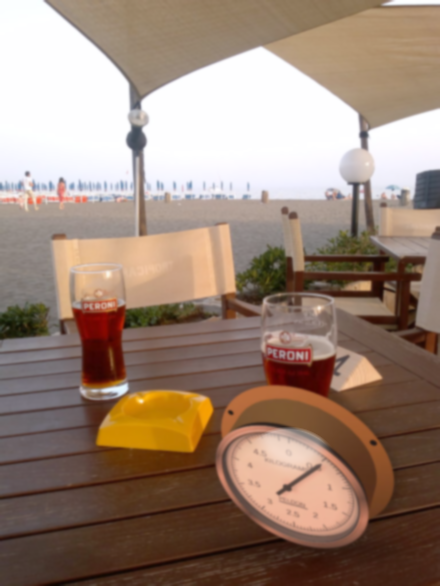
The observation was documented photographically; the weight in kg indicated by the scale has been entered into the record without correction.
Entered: 0.5 kg
